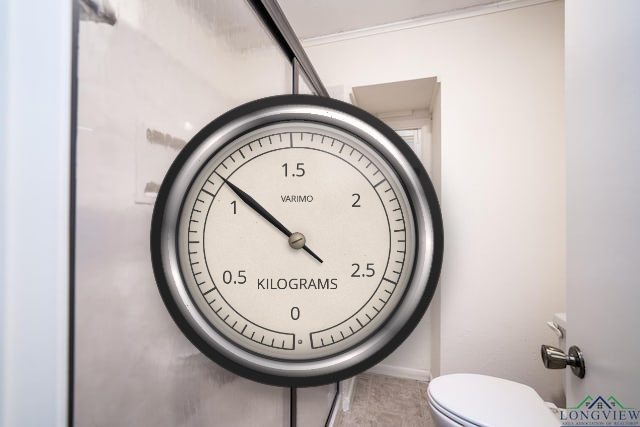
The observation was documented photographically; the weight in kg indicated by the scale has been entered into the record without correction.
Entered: 1.1 kg
